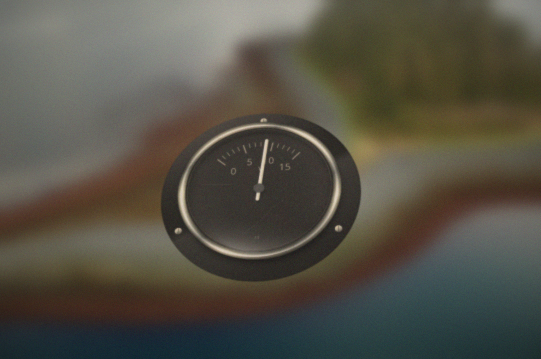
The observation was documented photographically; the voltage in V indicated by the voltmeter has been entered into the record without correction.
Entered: 9 V
